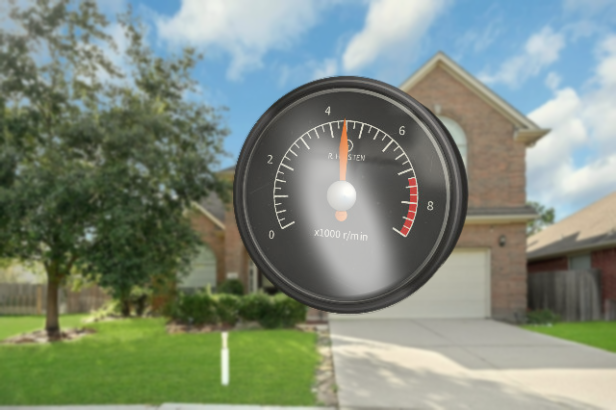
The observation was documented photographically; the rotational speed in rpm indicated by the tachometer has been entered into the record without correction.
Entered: 4500 rpm
